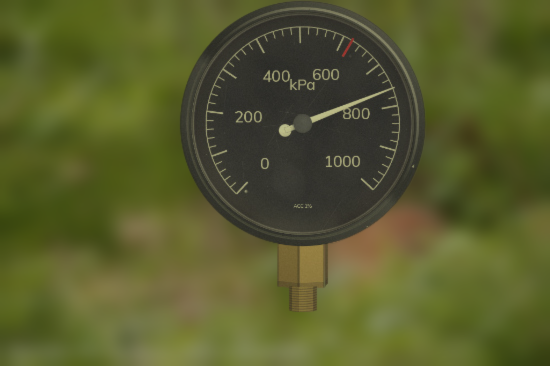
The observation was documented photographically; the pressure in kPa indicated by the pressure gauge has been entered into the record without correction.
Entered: 760 kPa
